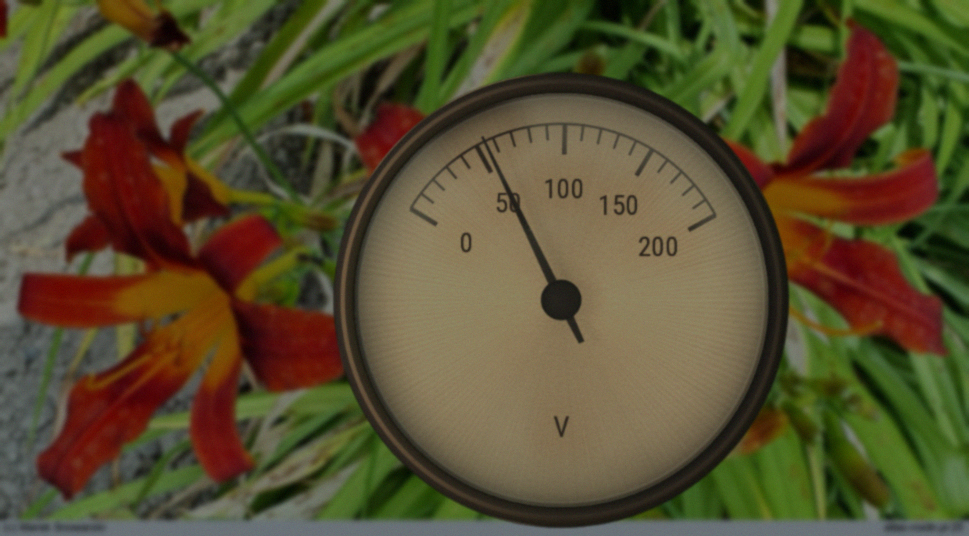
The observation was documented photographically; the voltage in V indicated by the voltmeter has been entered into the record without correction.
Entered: 55 V
